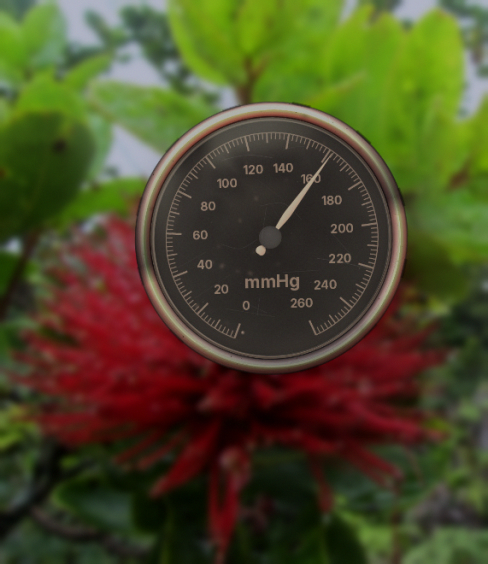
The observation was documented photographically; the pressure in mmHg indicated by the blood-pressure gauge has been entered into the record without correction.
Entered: 162 mmHg
